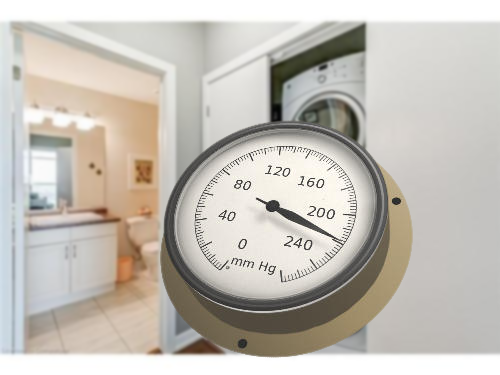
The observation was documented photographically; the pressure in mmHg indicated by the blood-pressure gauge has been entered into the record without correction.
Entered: 220 mmHg
